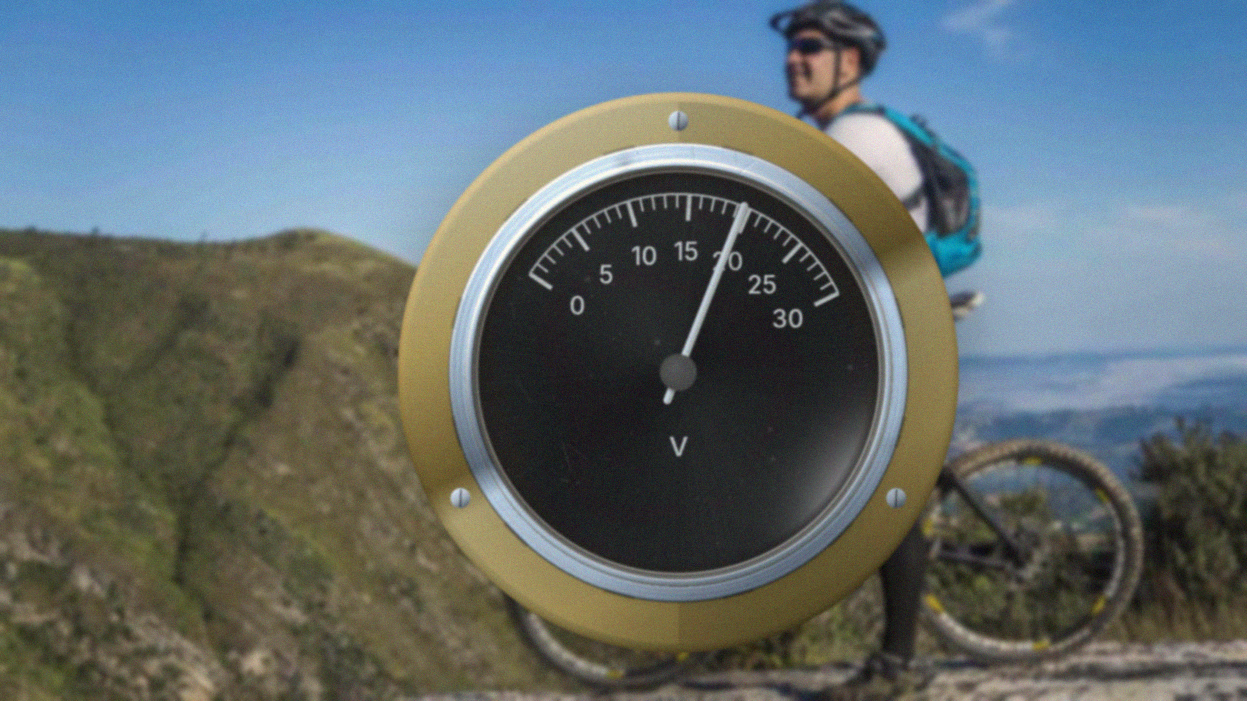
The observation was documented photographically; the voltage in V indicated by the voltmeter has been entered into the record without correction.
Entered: 19.5 V
